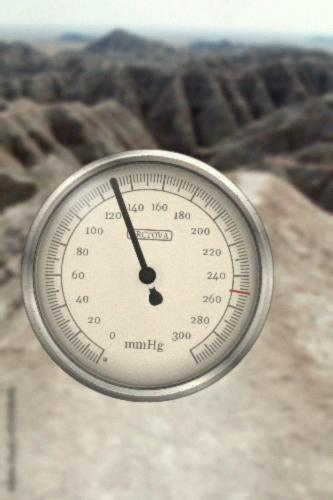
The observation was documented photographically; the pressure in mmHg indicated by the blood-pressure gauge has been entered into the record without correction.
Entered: 130 mmHg
